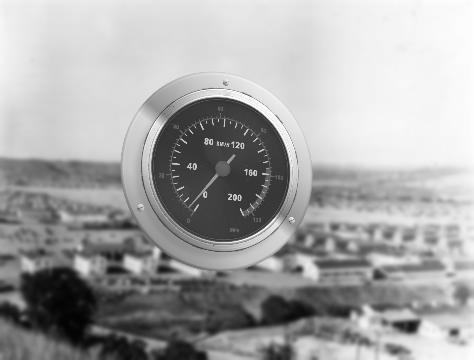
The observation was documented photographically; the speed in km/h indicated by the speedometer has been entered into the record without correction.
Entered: 5 km/h
